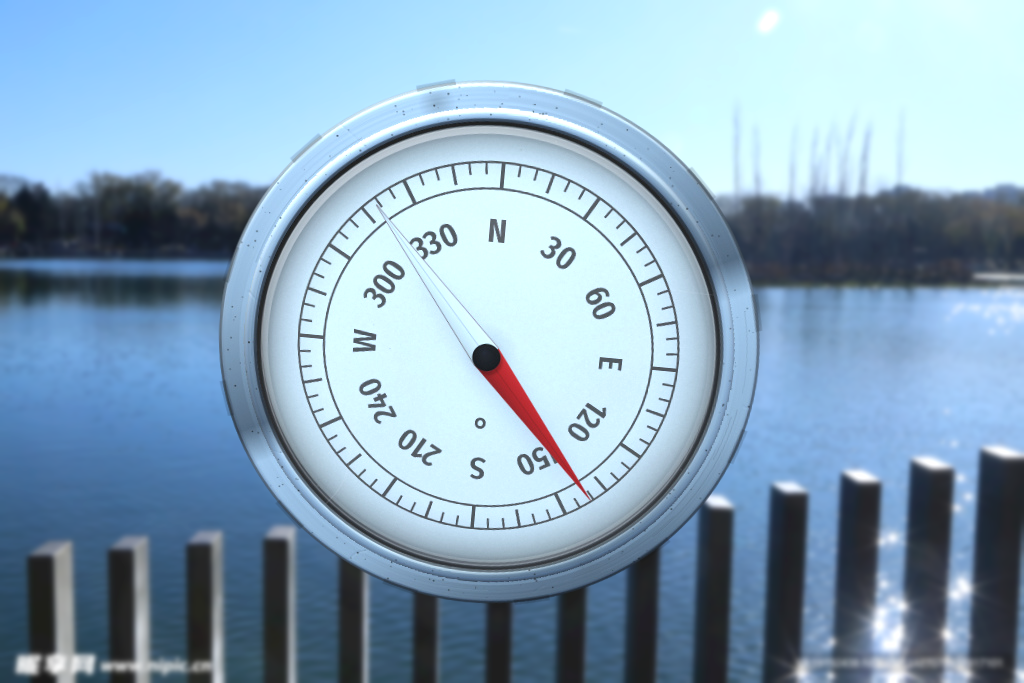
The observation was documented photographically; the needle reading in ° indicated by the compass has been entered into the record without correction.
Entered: 140 °
